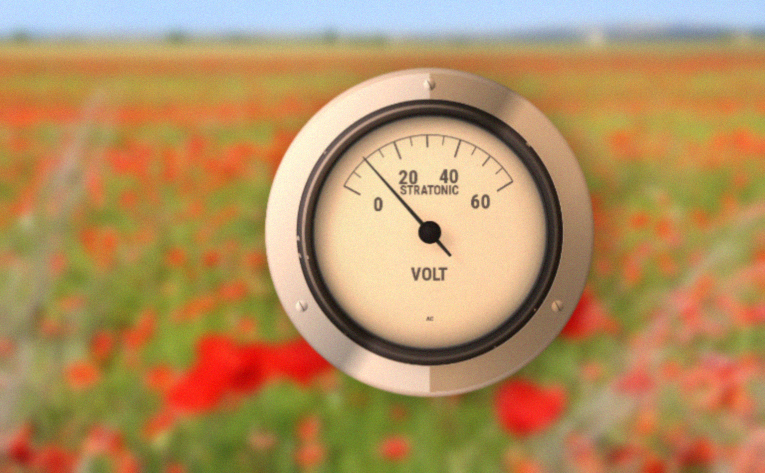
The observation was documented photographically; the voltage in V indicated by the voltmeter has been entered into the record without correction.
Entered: 10 V
